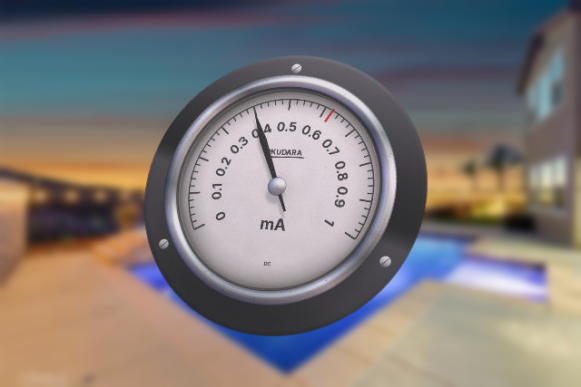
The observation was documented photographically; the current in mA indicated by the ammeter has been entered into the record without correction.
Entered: 0.4 mA
